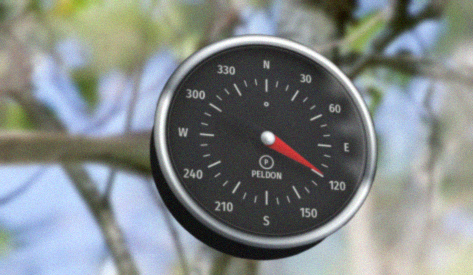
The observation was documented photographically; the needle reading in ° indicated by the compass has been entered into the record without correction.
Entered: 120 °
